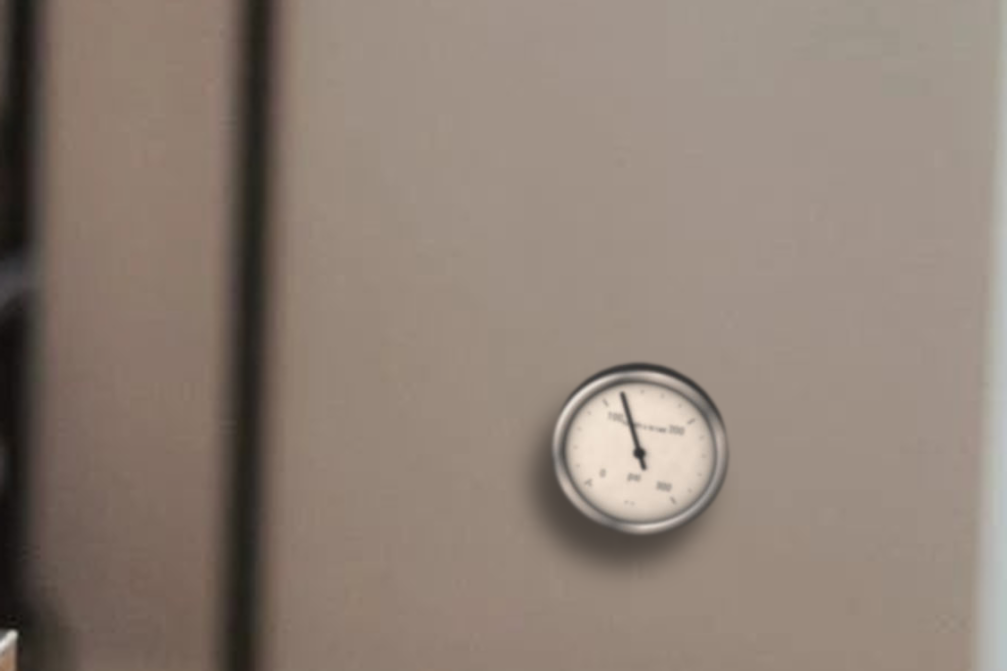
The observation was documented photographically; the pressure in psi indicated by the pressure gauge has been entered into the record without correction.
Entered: 120 psi
